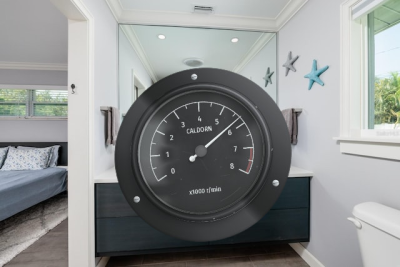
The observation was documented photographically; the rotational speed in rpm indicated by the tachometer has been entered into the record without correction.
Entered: 5750 rpm
